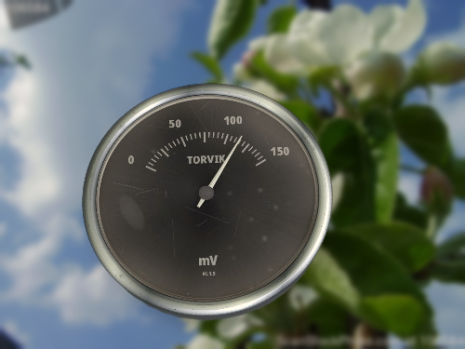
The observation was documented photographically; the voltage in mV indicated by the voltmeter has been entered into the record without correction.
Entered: 115 mV
